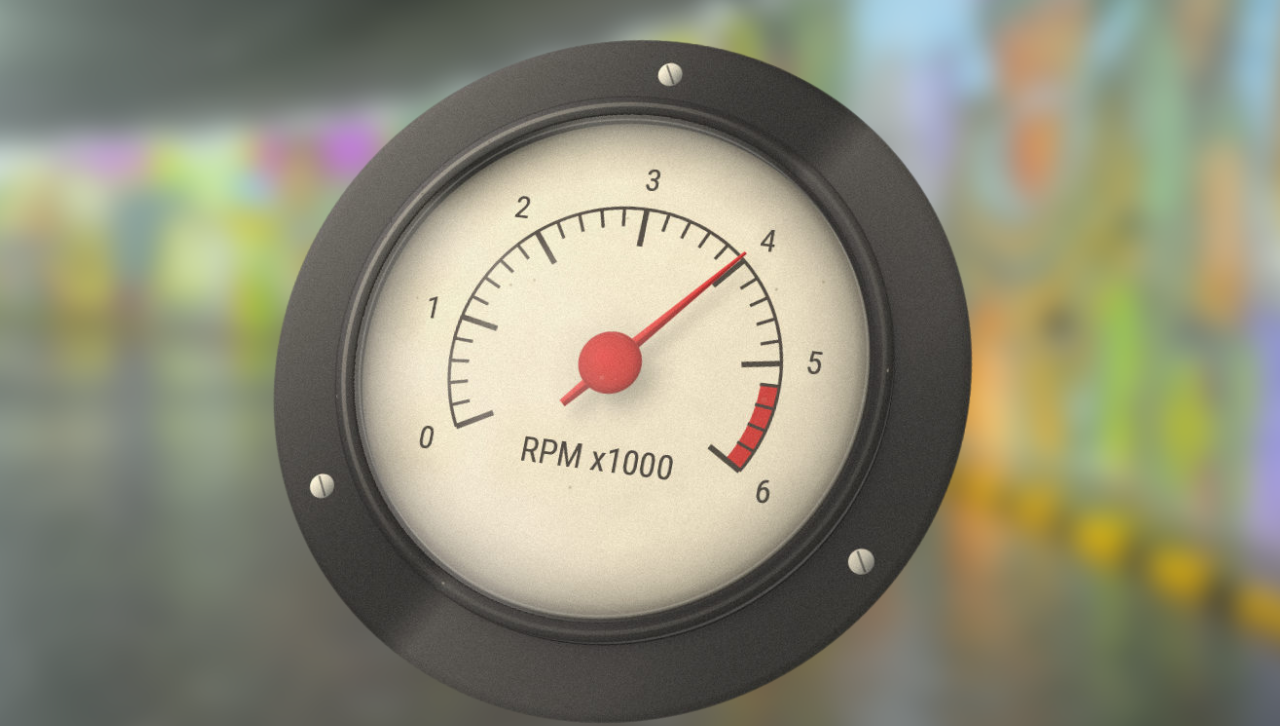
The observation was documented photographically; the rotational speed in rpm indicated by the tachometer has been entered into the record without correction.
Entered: 4000 rpm
